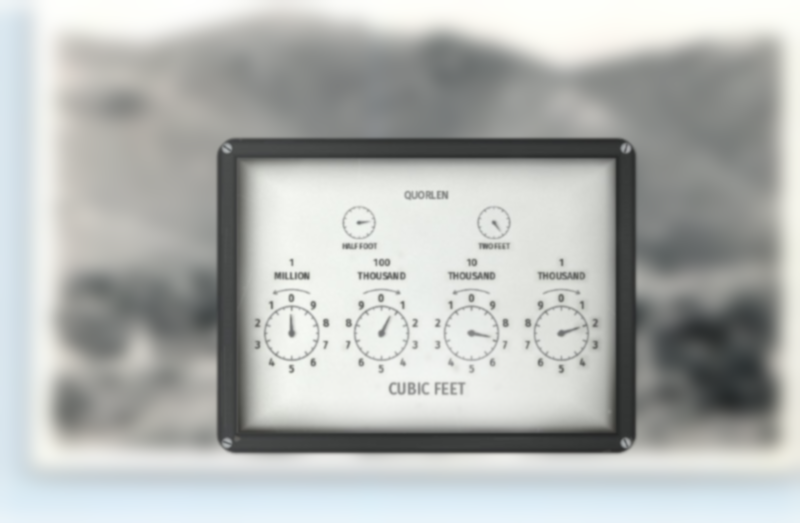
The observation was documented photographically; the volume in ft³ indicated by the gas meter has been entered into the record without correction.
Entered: 7200 ft³
